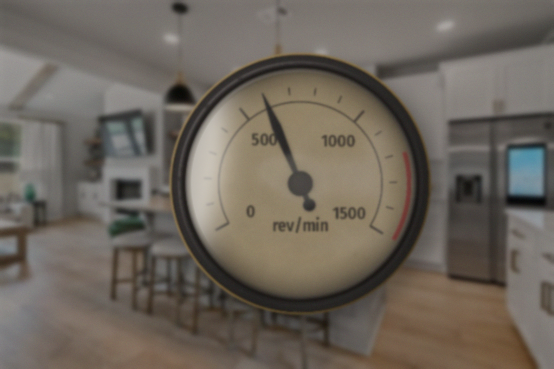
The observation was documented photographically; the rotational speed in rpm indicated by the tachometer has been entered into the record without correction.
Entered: 600 rpm
